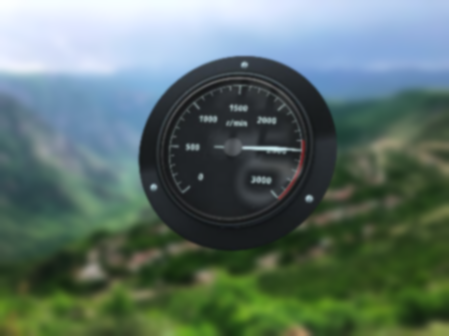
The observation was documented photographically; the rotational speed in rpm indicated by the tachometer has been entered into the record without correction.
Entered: 2500 rpm
